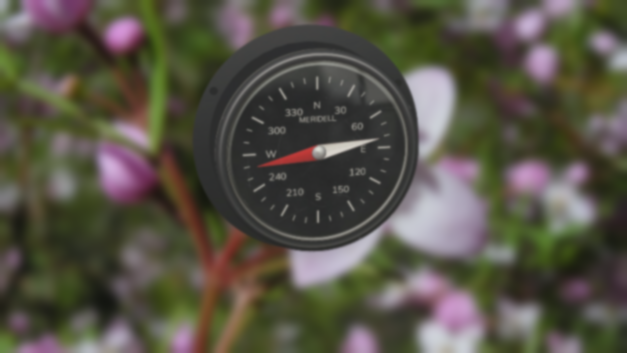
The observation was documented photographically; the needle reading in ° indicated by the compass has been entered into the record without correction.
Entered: 260 °
